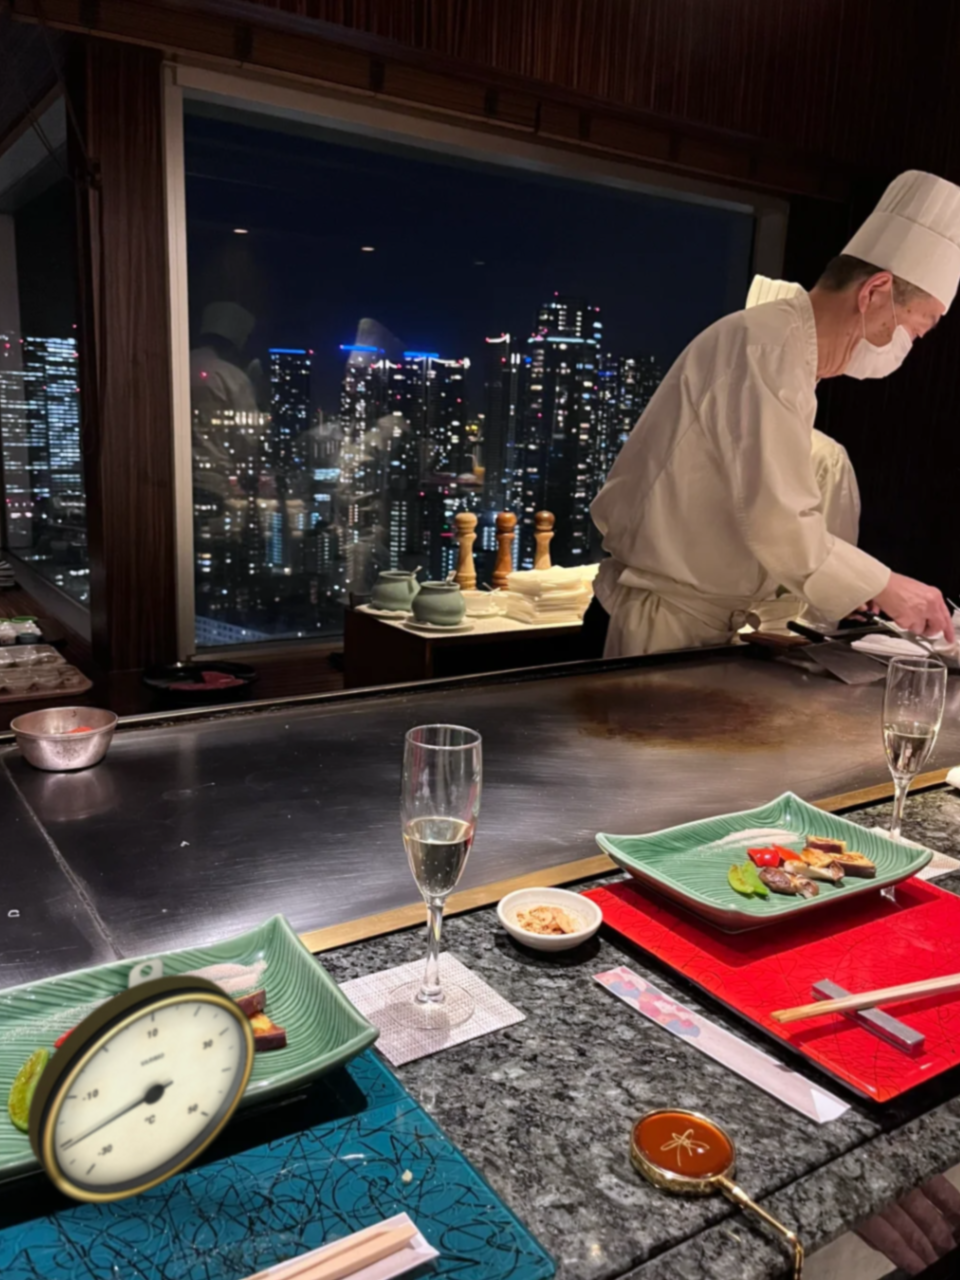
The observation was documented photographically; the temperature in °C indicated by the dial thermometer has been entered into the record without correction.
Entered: -20 °C
